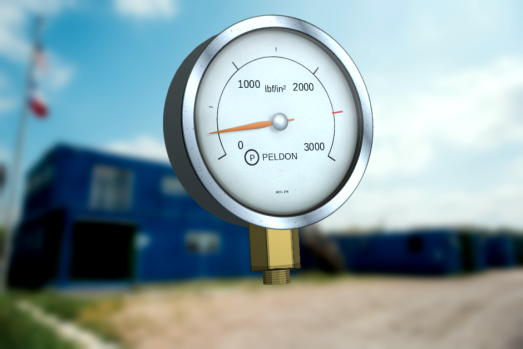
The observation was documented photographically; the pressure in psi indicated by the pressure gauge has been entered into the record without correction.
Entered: 250 psi
